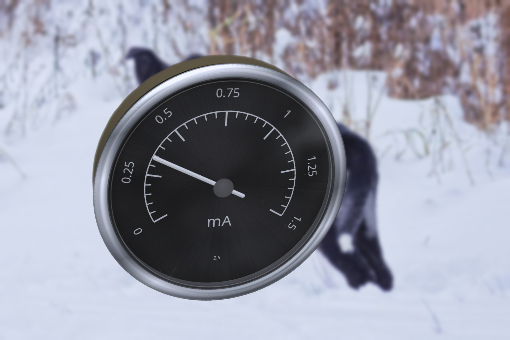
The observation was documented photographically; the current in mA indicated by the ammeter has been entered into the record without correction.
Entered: 0.35 mA
